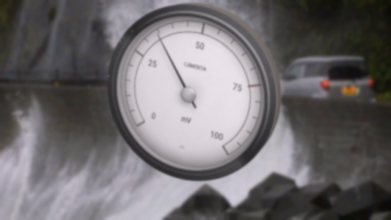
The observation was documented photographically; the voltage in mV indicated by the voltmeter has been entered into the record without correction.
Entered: 35 mV
